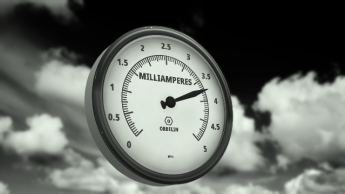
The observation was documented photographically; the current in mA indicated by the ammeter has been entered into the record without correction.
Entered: 3.75 mA
